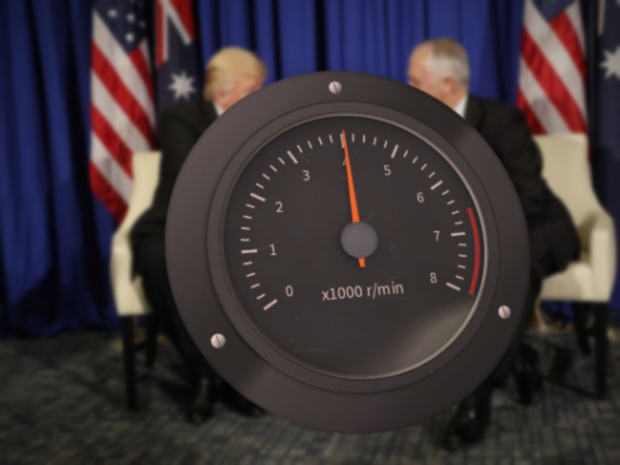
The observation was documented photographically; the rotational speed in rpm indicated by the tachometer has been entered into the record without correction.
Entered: 4000 rpm
